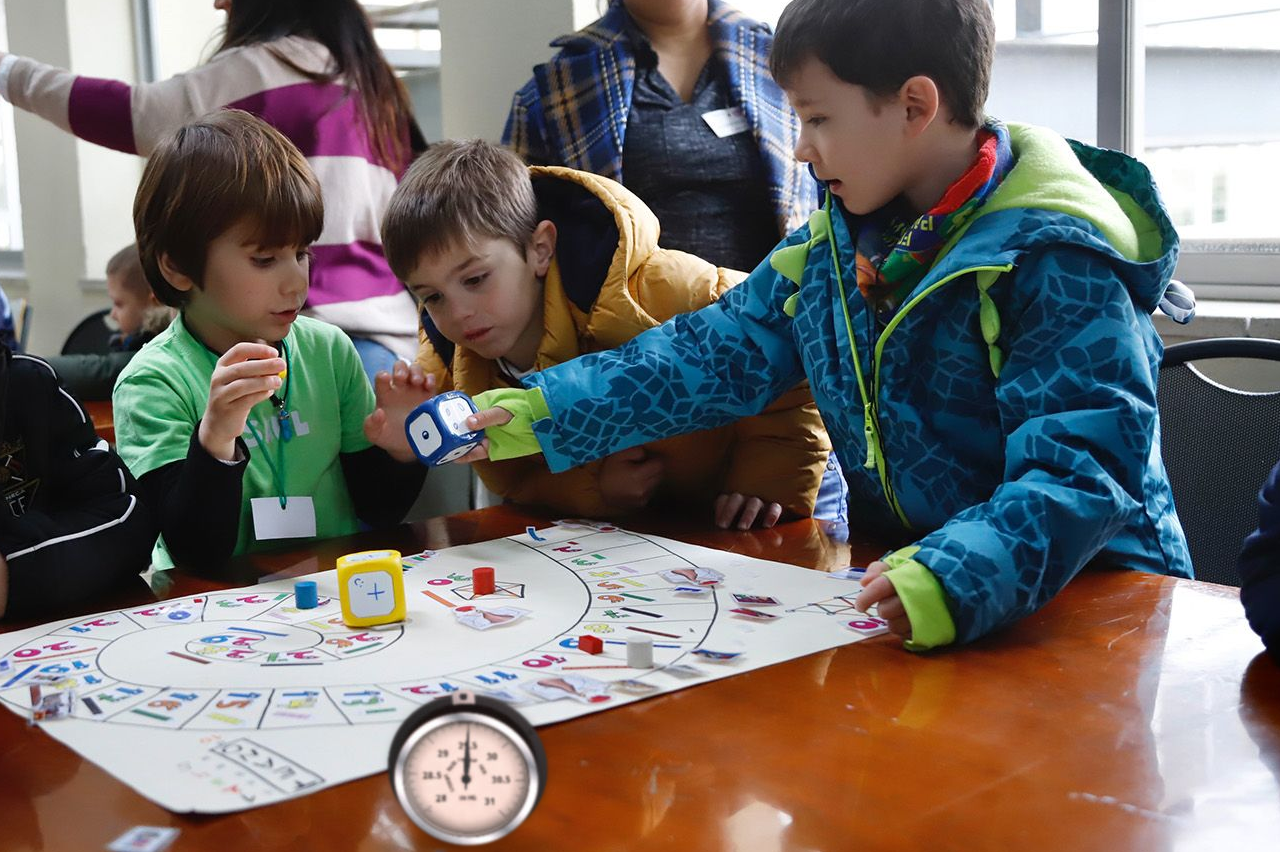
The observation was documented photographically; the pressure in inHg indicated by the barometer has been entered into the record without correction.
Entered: 29.5 inHg
